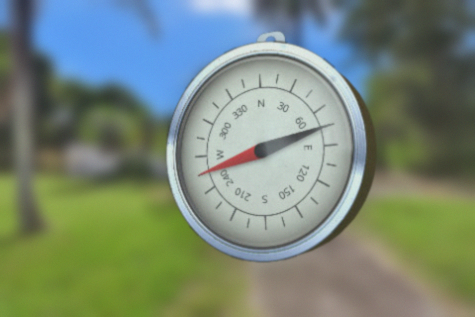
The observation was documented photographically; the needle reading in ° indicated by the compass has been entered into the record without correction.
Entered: 255 °
